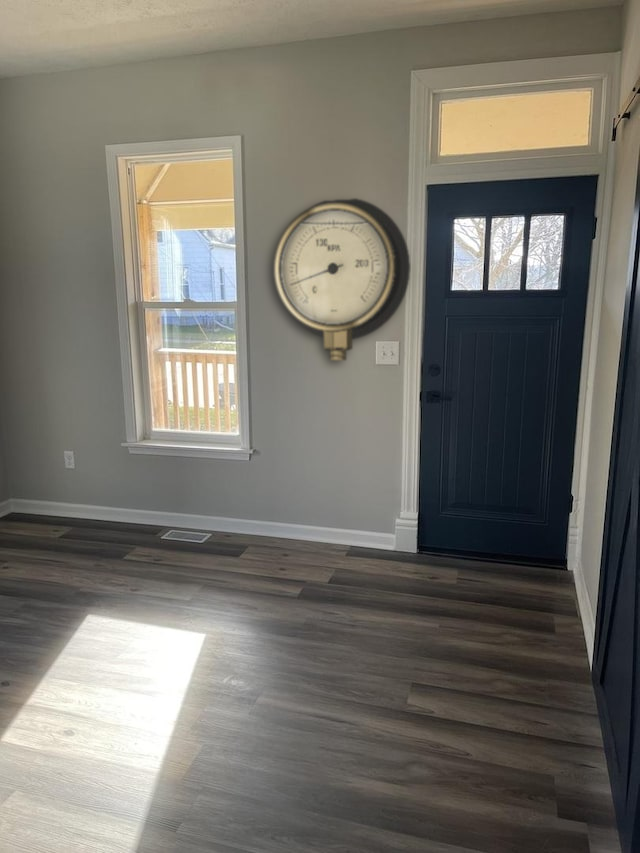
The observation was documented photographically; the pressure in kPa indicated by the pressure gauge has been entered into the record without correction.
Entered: 25 kPa
